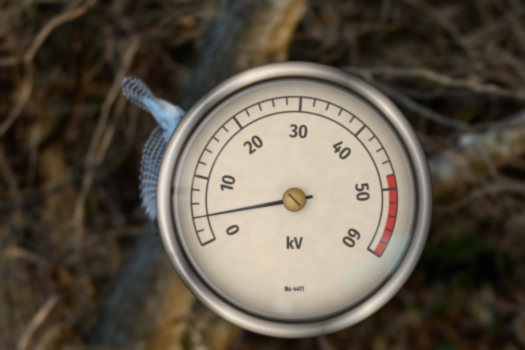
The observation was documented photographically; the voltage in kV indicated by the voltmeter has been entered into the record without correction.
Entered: 4 kV
